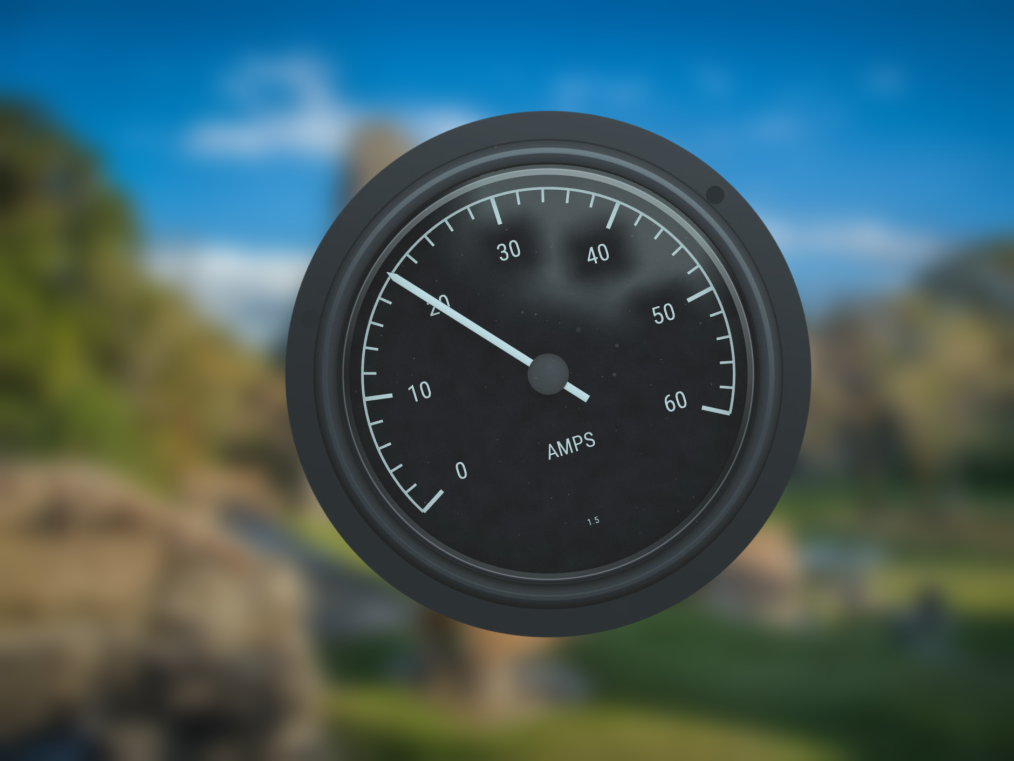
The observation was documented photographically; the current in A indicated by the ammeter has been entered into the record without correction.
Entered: 20 A
